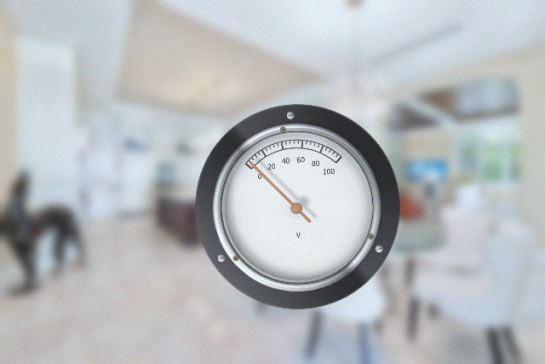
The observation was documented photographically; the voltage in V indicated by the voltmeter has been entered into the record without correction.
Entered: 4 V
